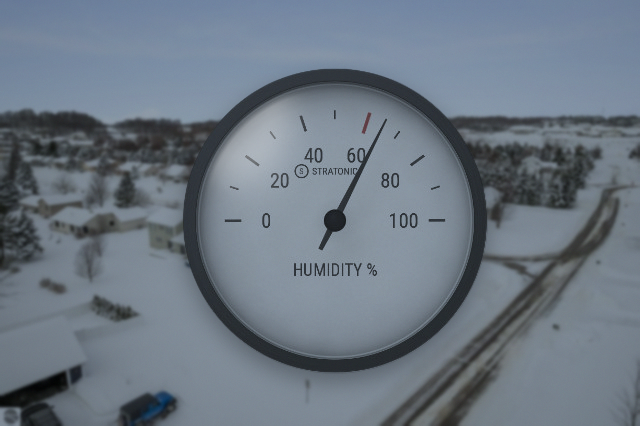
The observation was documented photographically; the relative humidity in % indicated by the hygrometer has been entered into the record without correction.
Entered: 65 %
